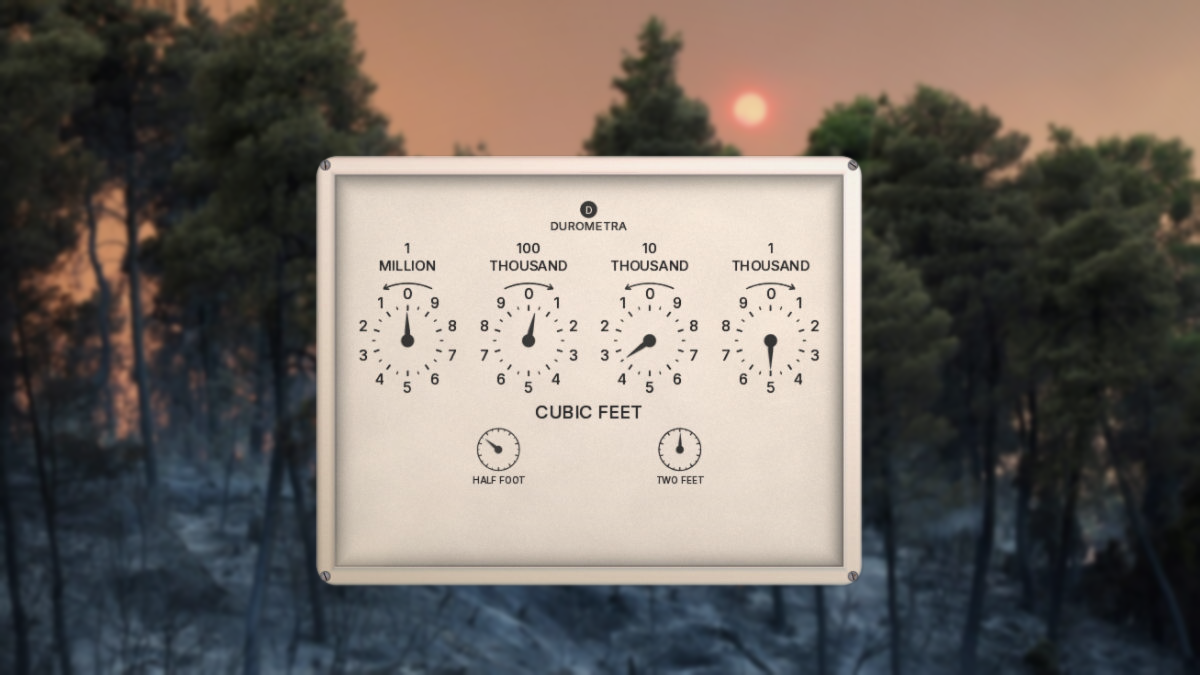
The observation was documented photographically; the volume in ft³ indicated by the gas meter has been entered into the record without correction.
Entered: 3500 ft³
